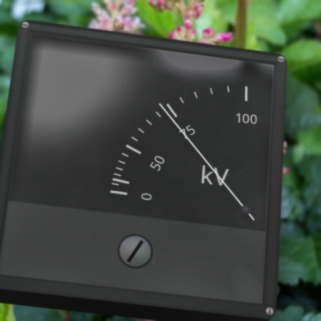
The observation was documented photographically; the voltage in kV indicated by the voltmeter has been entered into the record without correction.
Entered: 72.5 kV
